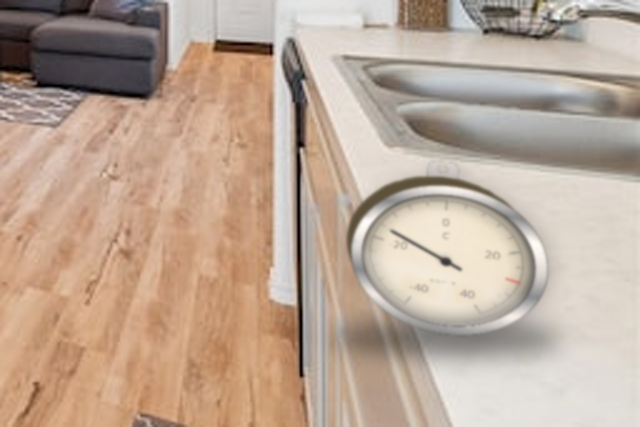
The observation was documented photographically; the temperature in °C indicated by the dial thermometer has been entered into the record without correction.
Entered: -16 °C
